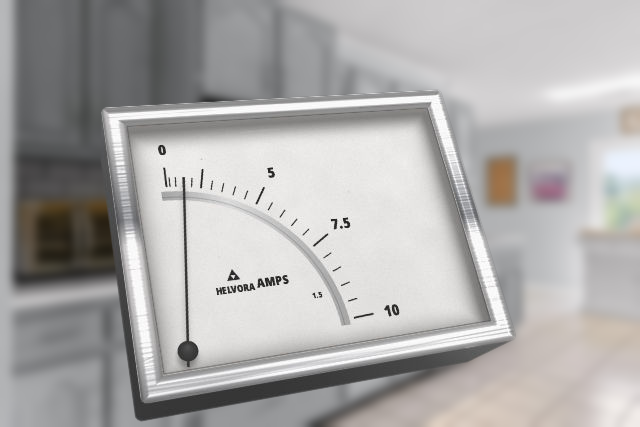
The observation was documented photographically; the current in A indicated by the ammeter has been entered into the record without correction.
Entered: 1.5 A
